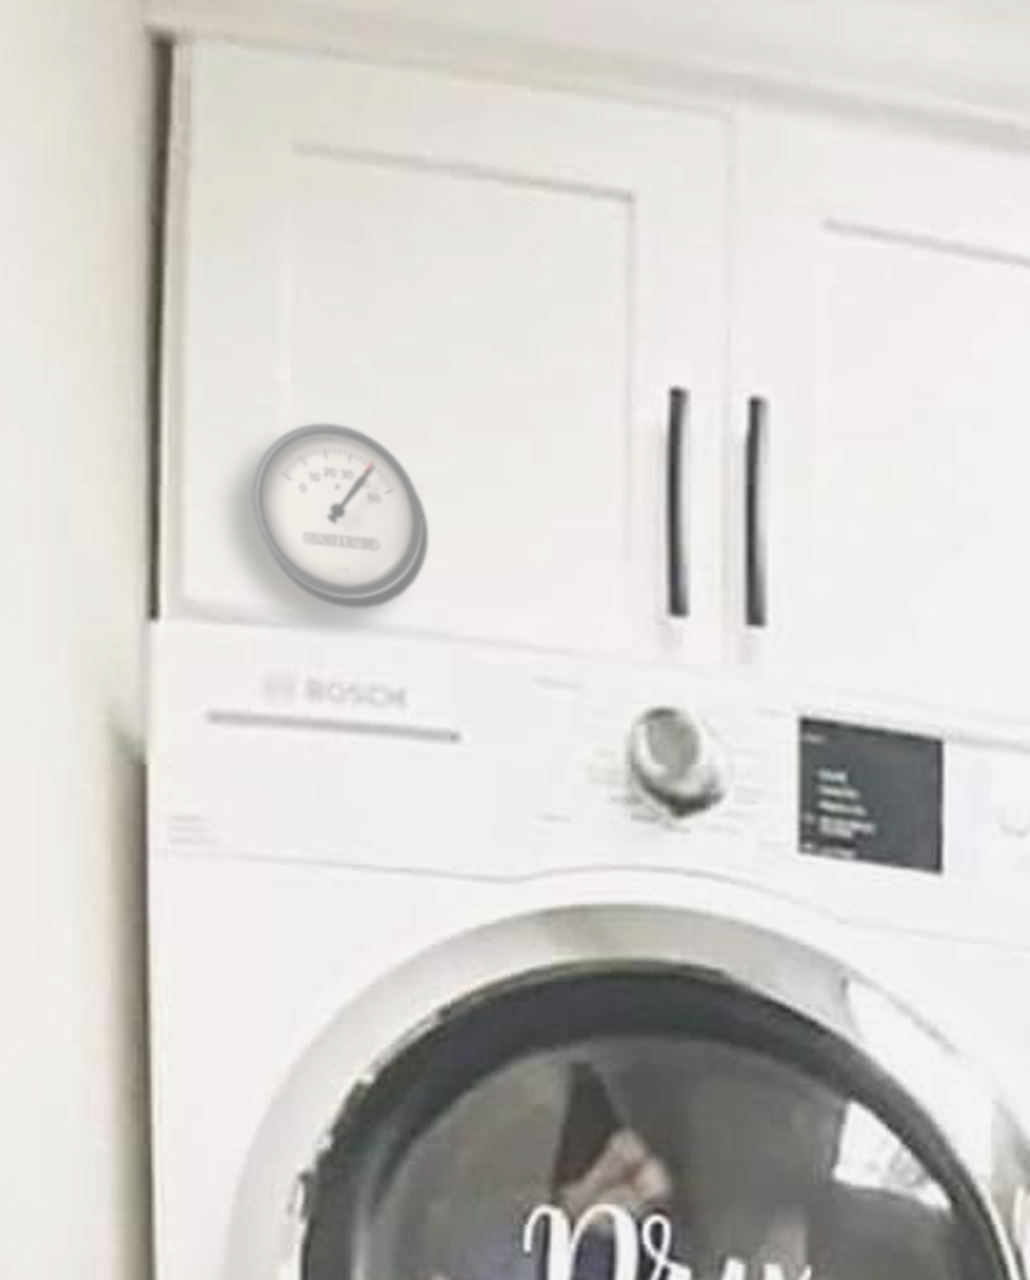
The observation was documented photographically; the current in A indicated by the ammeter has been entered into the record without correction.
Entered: 40 A
